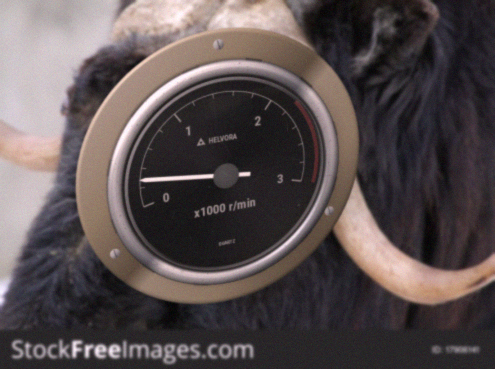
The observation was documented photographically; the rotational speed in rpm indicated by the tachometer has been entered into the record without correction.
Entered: 300 rpm
